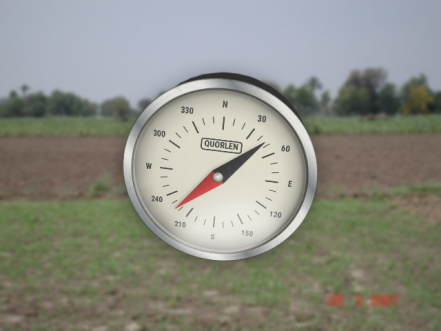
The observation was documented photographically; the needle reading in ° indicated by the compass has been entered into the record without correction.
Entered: 225 °
